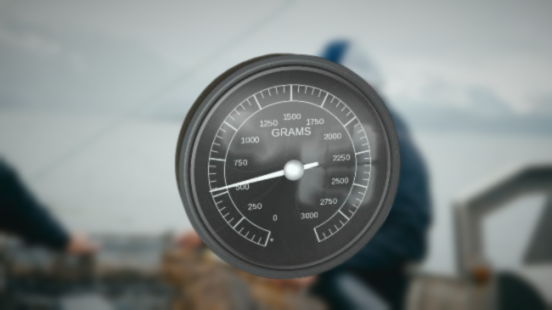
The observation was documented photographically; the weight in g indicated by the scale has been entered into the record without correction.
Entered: 550 g
